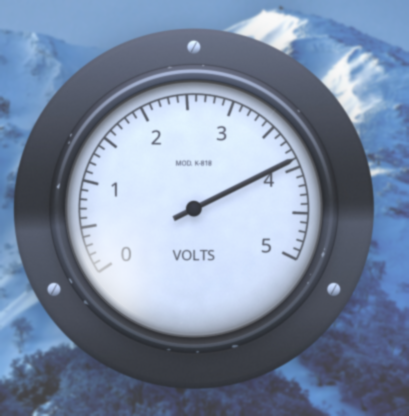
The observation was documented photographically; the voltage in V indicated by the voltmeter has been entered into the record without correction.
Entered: 3.9 V
